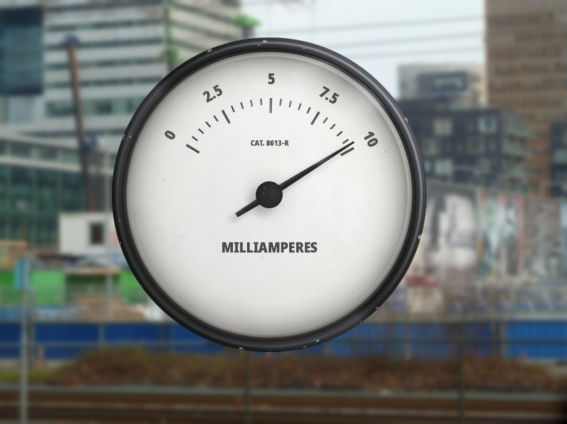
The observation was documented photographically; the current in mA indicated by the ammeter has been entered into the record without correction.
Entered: 9.75 mA
